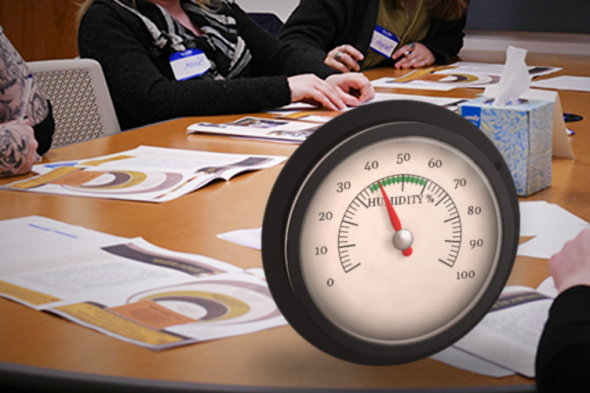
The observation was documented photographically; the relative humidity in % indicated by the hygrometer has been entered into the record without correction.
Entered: 40 %
